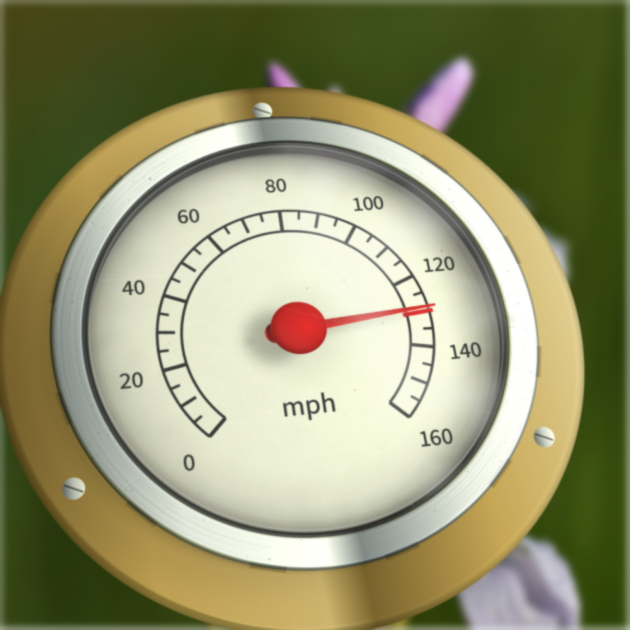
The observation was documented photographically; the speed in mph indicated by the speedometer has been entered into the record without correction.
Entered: 130 mph
